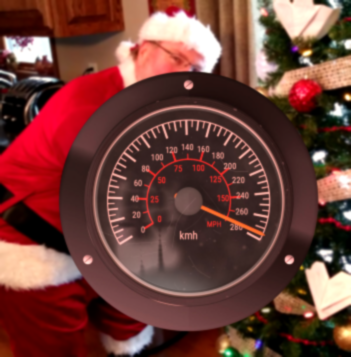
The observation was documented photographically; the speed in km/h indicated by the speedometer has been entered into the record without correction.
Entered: 275 km/h
